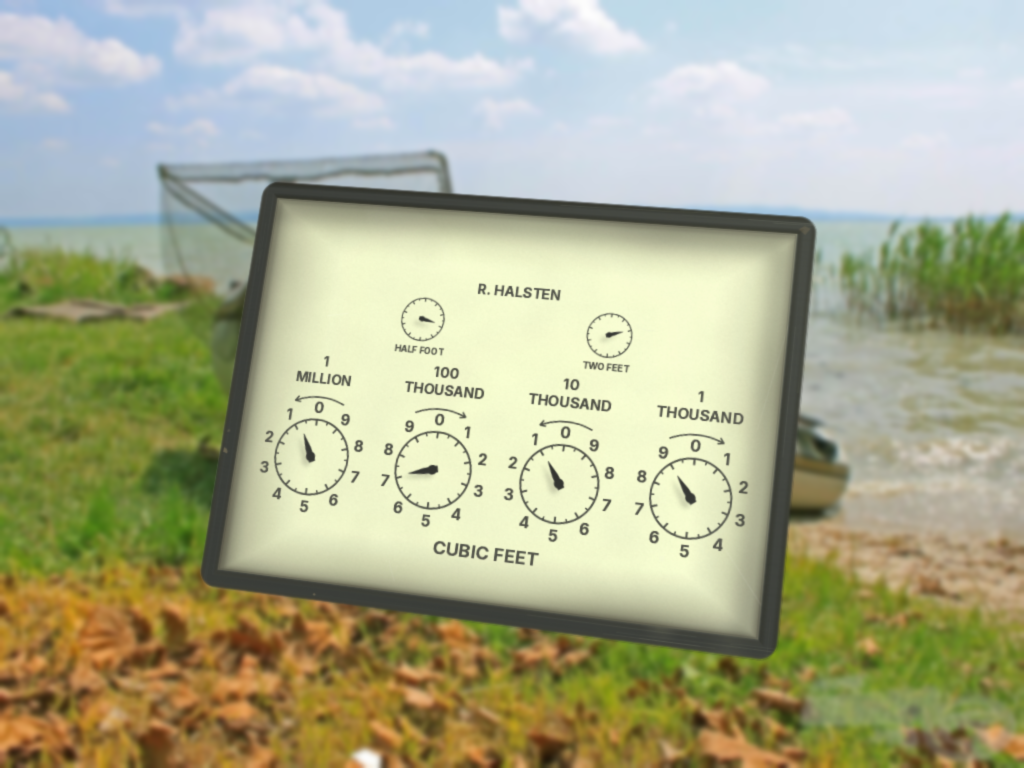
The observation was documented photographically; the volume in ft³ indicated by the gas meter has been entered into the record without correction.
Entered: 70900 ft³
